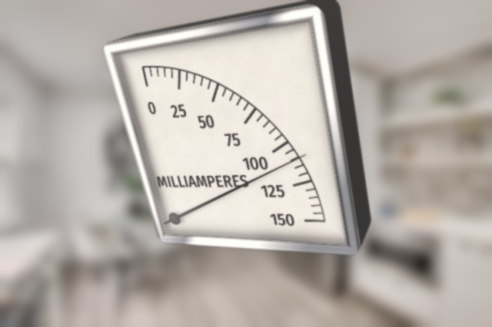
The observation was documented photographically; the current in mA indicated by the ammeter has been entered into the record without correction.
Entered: 110 mA
